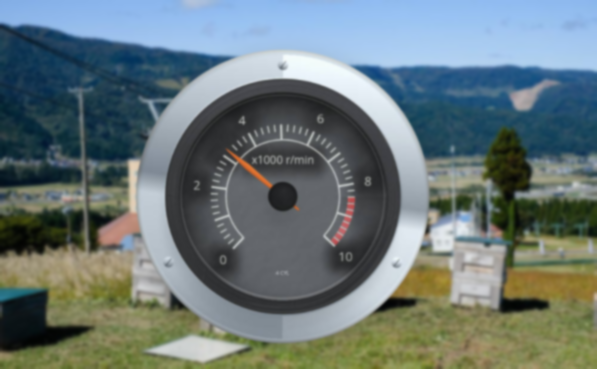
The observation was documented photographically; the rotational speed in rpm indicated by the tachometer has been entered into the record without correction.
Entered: 3200 rpm
